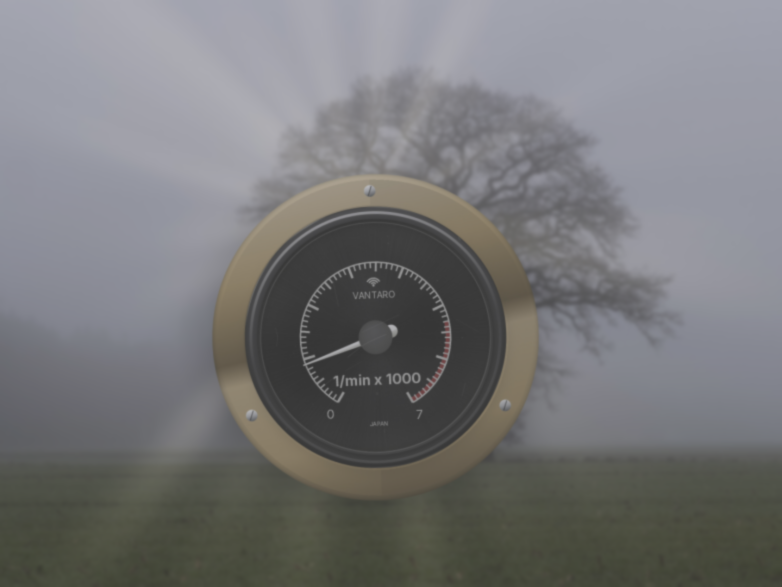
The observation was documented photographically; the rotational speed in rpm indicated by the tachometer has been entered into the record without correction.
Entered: 900 rpm
